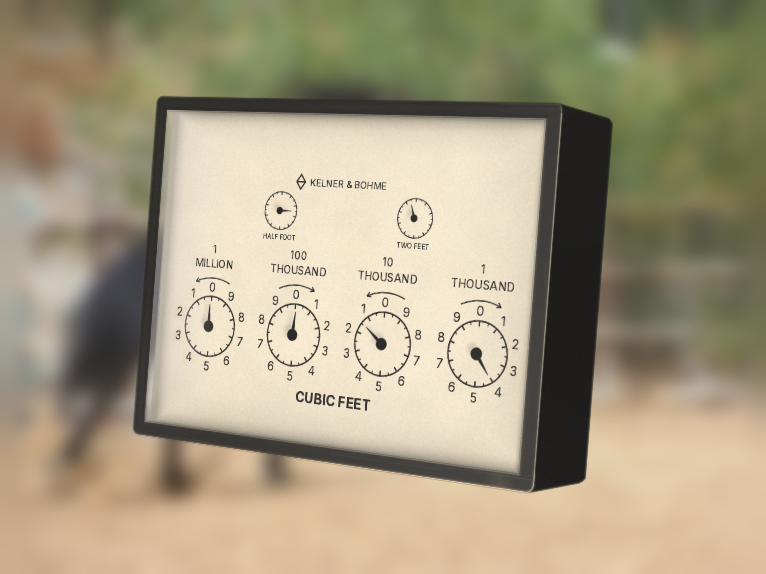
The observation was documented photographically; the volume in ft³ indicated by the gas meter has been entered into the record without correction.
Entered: 1400 ft³
